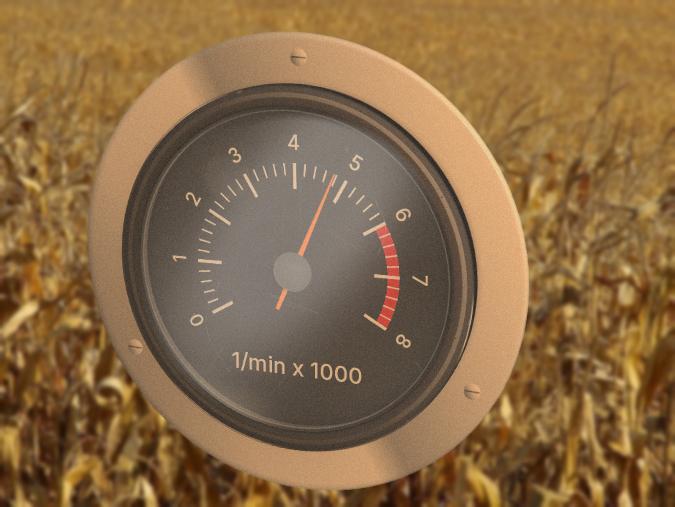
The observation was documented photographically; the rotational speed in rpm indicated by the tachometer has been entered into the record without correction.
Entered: 4800 rpm
